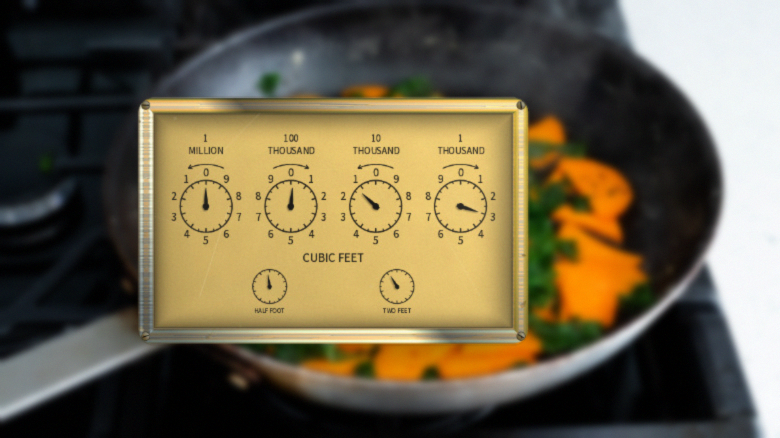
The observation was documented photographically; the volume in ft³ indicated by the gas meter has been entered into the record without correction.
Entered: 1300 ft³
